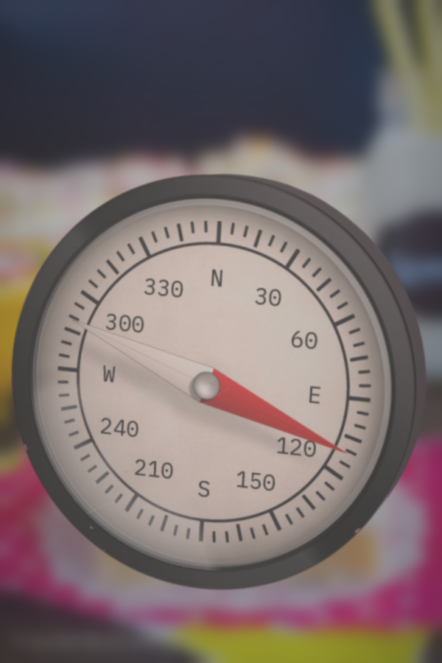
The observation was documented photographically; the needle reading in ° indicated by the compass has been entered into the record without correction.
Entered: 110 °
